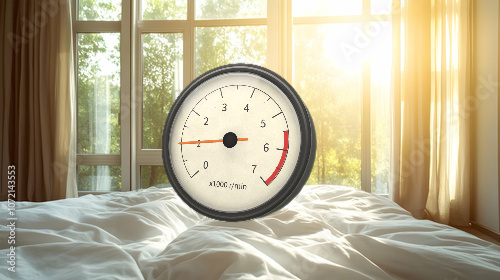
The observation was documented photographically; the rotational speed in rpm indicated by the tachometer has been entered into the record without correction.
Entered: 1000 rpm
